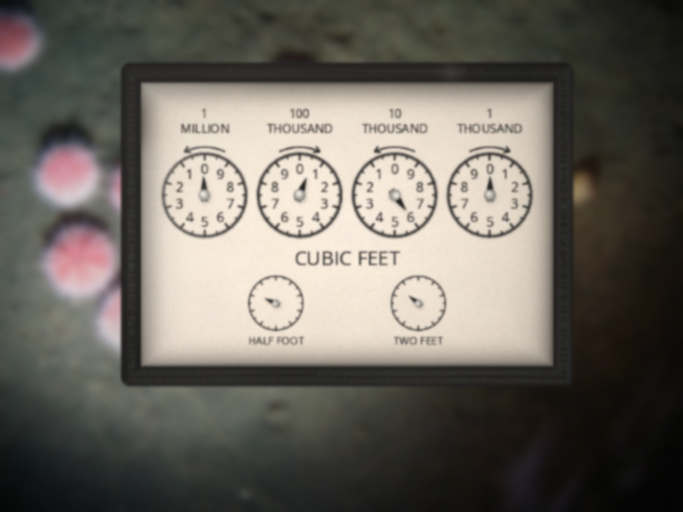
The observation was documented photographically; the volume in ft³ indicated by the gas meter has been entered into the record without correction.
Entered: 6000 ft³
